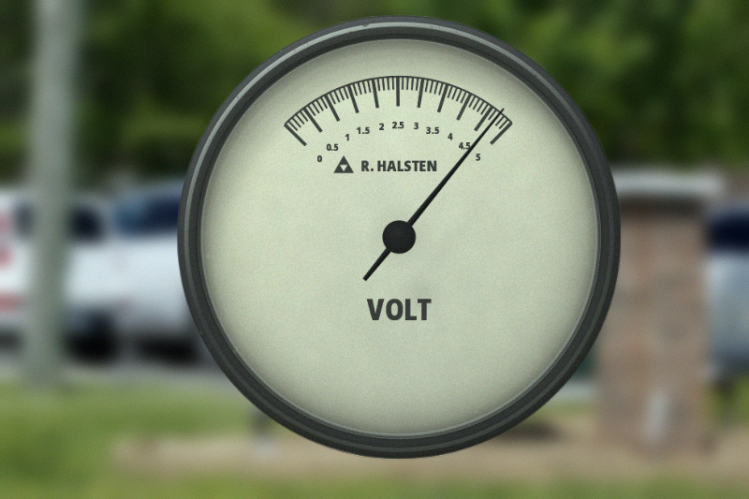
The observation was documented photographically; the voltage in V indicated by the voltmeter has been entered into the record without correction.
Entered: 4.7 V
